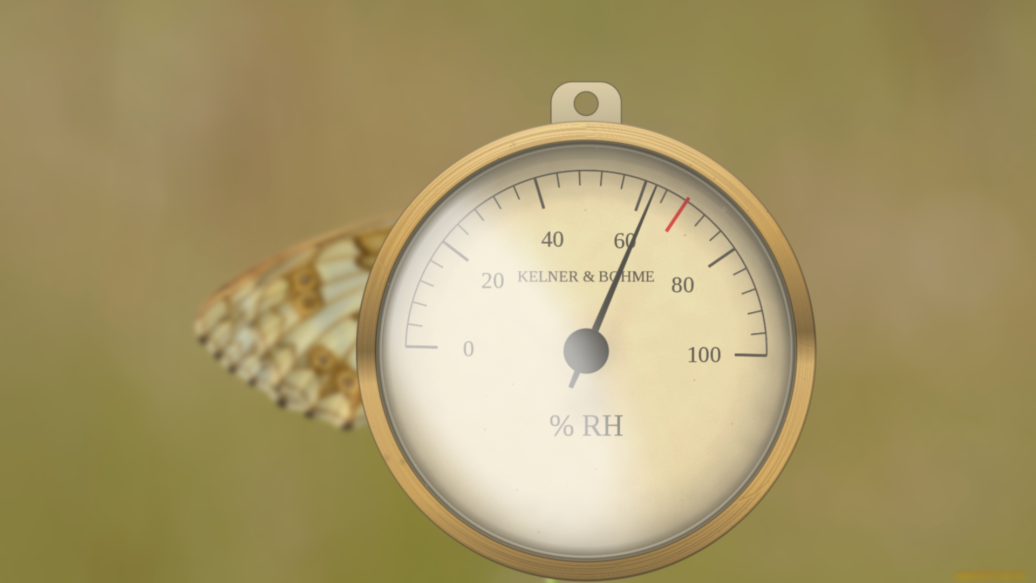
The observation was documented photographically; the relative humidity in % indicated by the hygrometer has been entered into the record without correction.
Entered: 62 %
